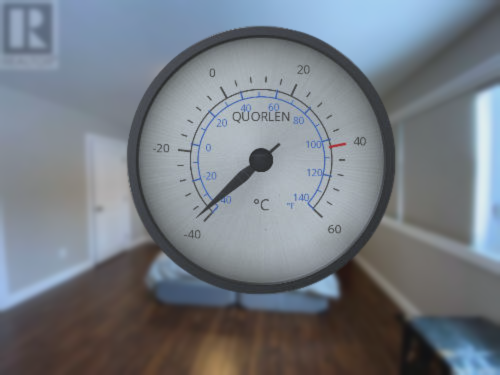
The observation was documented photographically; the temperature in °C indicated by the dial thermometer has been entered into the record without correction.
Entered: -38 °C
